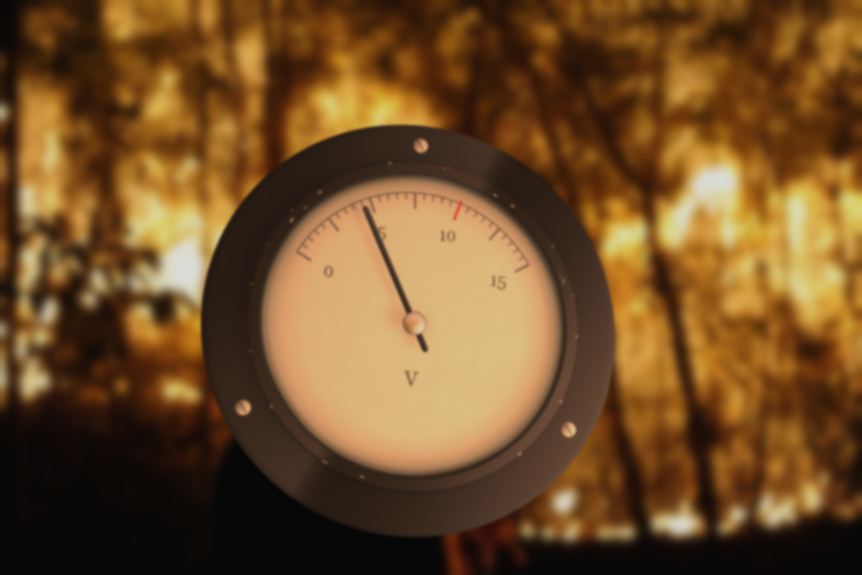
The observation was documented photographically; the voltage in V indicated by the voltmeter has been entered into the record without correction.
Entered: 4.5 V
